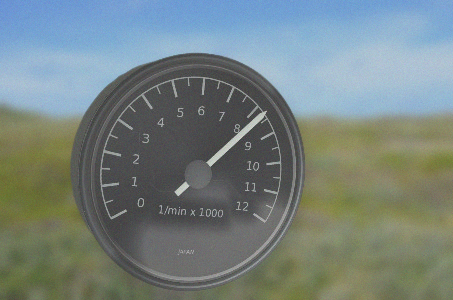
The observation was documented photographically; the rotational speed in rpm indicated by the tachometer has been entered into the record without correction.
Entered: 8250 rpm
